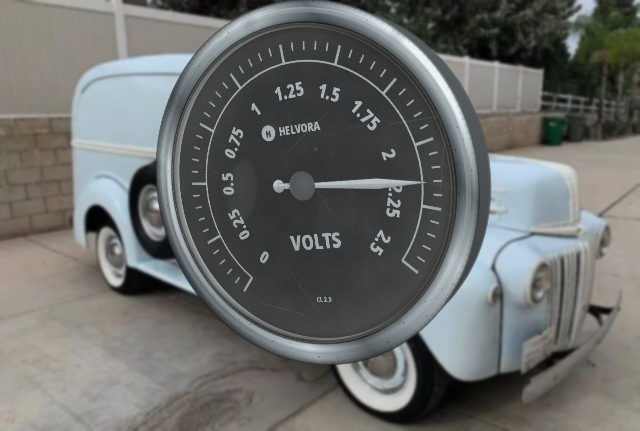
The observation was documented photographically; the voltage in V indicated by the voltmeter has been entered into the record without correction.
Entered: 2.15 V
